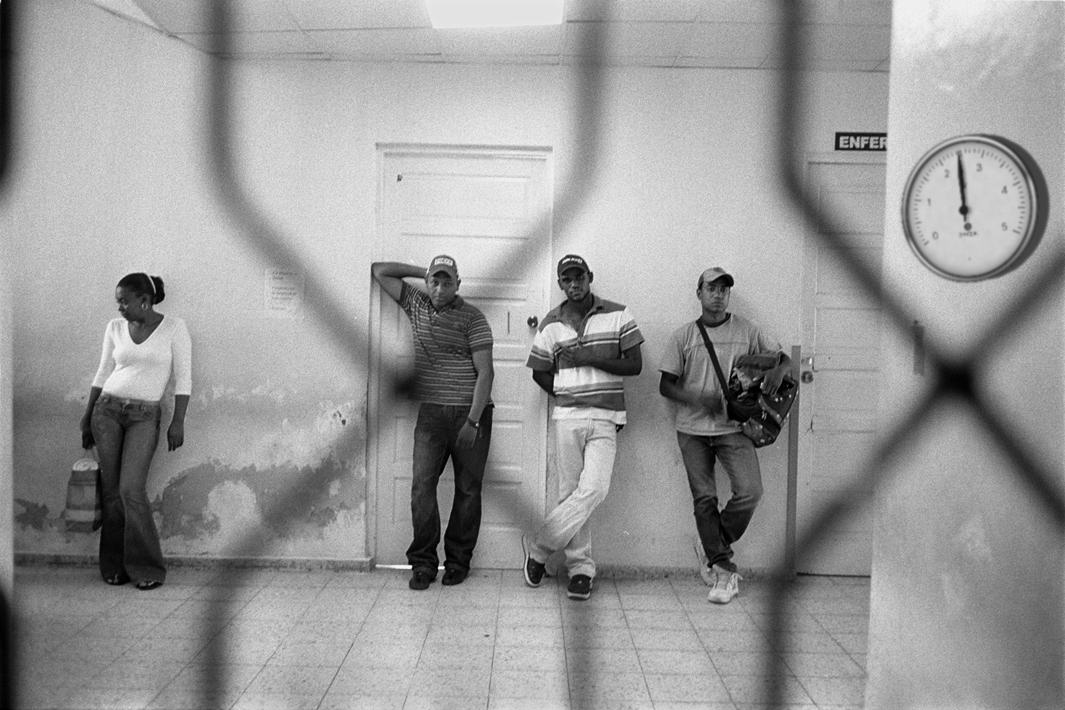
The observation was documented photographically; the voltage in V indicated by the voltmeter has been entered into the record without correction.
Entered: 2.5 V
